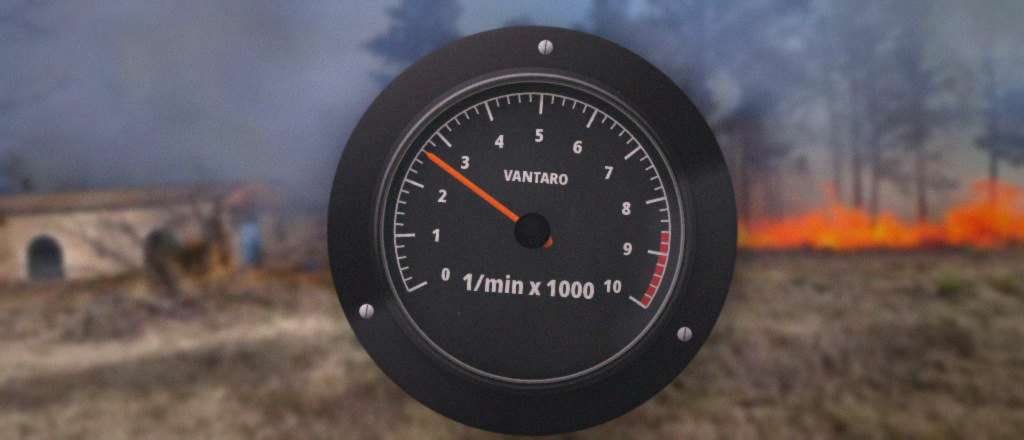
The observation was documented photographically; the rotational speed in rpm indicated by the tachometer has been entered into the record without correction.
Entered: 2600 rpm
